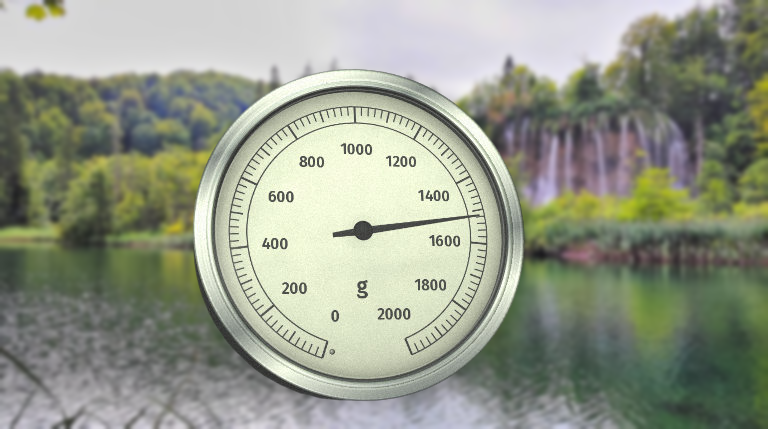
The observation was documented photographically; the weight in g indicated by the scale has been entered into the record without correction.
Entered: 1520 g
